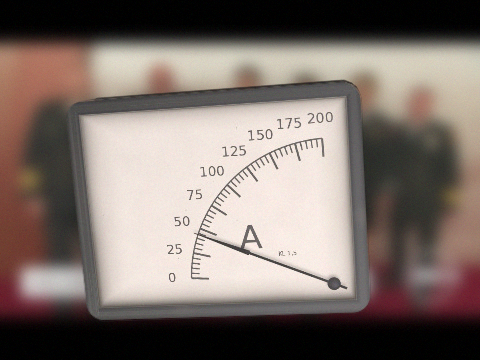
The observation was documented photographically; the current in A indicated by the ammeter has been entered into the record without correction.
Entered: 45 A
